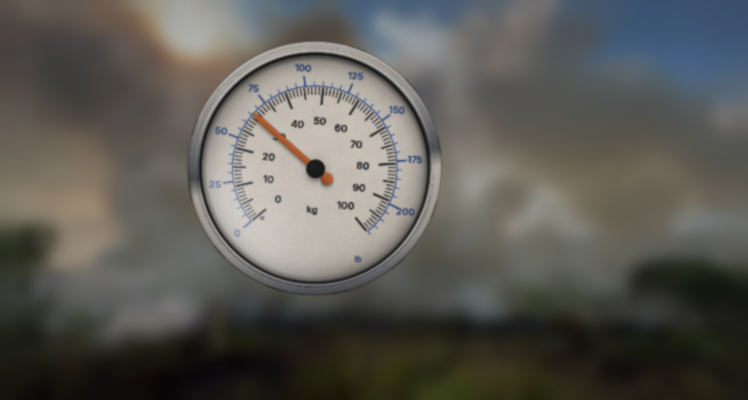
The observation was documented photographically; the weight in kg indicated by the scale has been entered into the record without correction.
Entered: 30 kg
